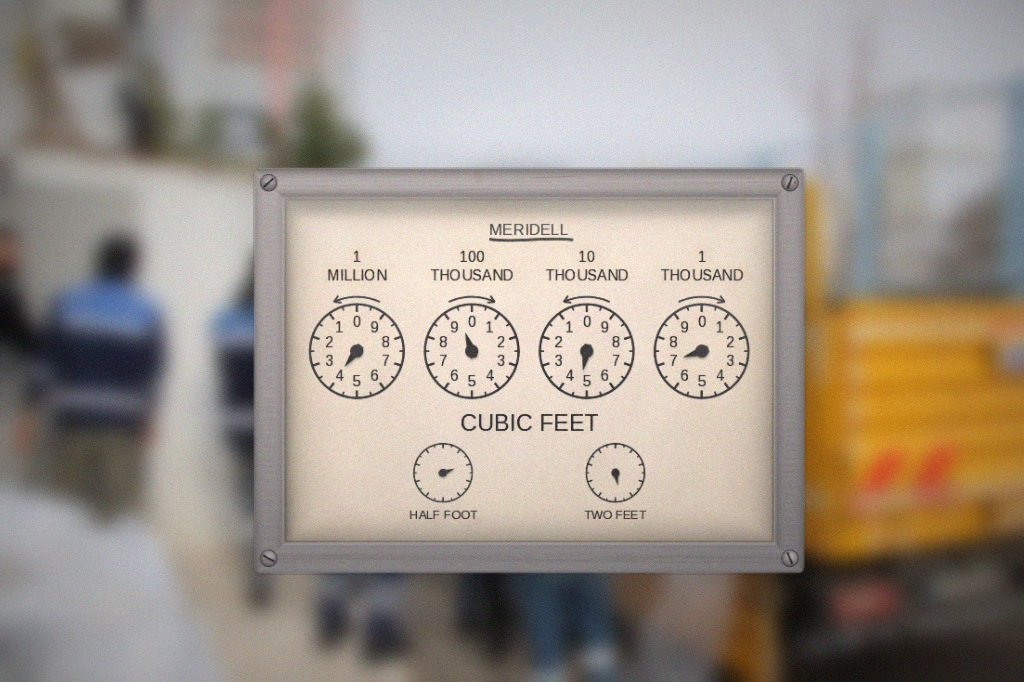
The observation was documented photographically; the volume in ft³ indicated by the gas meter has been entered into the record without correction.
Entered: 394700 ft³
